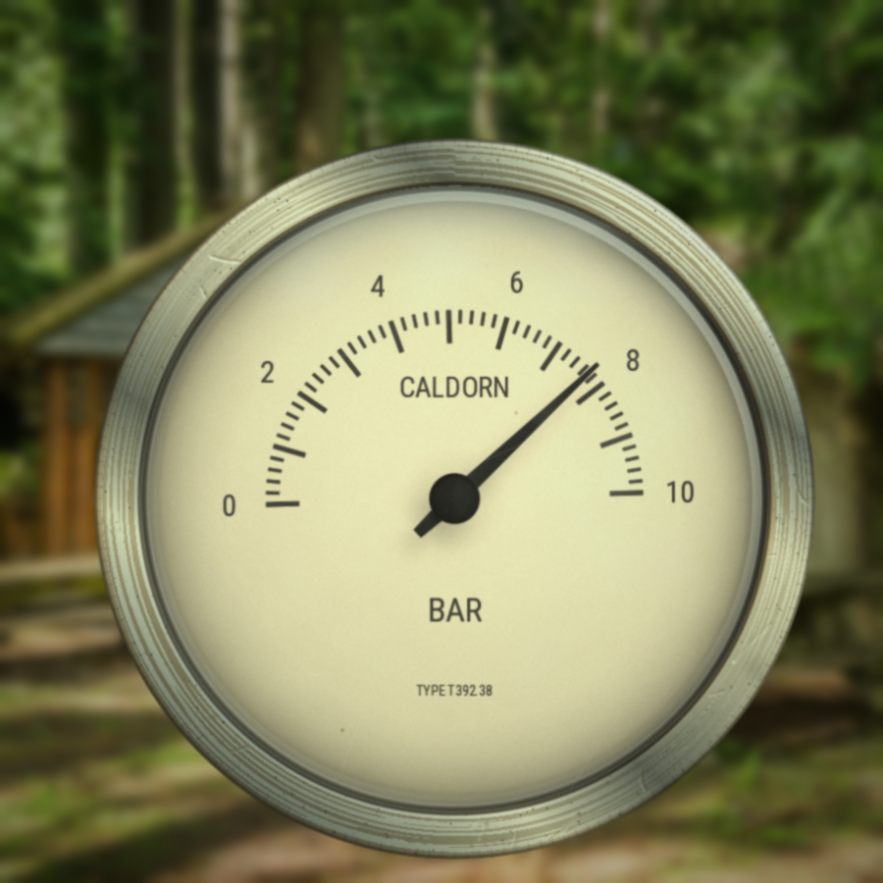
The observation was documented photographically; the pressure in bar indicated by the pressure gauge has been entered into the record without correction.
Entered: 7.7 bar
